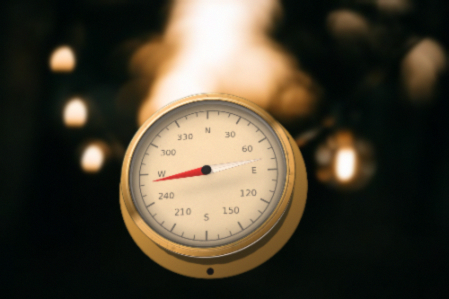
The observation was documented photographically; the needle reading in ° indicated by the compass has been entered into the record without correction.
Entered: 260 °
